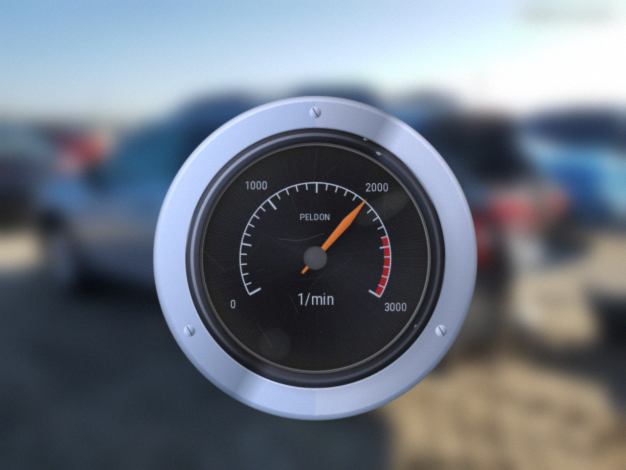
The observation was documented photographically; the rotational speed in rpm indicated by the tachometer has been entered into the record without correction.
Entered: 2000 rpm
